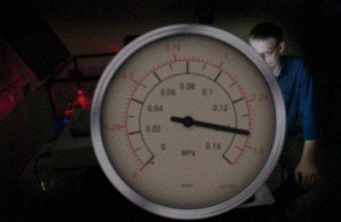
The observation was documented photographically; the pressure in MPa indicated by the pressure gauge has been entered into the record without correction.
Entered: 0.14 MPa
